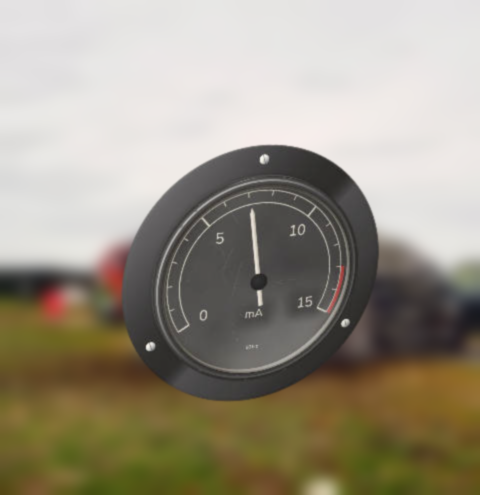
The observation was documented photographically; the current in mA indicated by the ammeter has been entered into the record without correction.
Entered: 7 mA
